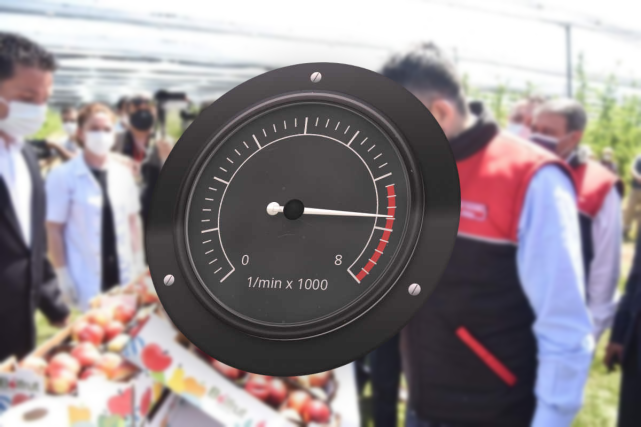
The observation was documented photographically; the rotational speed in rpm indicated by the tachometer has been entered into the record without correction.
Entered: 6800 rpm
